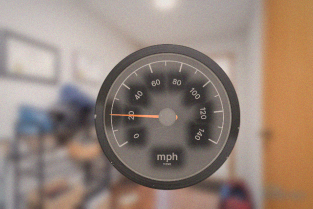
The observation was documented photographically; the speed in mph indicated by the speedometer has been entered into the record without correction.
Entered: 20 mph
